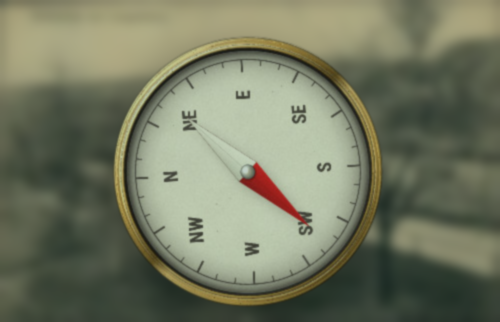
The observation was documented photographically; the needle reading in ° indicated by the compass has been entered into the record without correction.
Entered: 225 °
